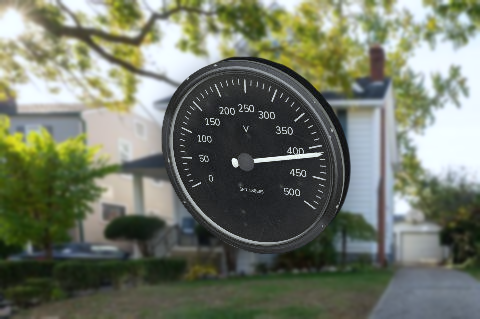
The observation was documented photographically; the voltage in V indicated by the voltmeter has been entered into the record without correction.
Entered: 410 V
